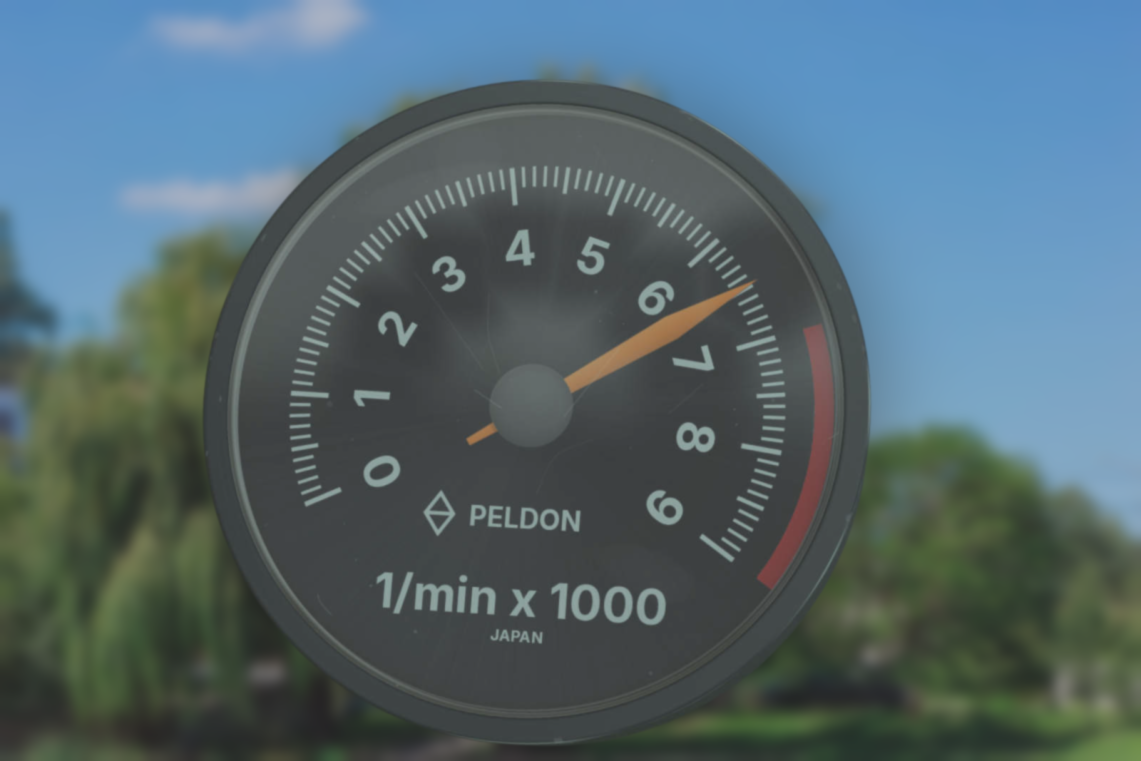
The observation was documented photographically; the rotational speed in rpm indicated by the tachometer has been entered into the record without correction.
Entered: 6500 rpm
